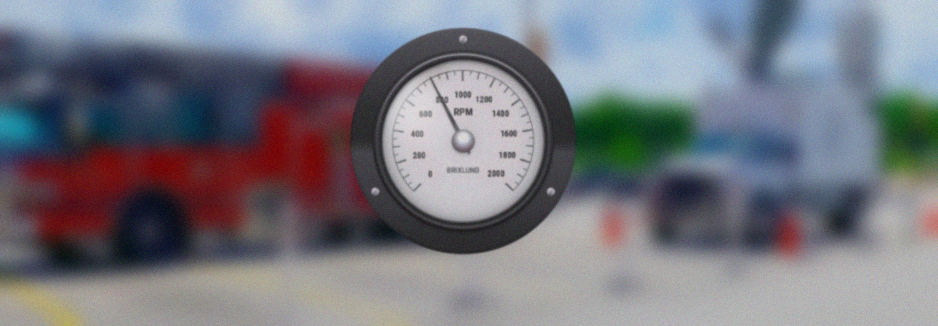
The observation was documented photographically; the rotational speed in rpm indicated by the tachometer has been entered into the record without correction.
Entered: 800 rpm
